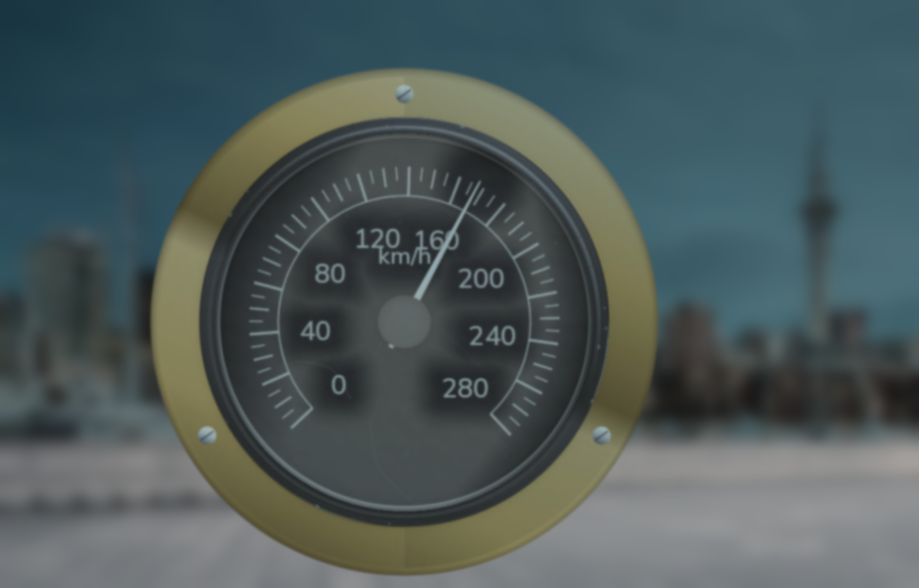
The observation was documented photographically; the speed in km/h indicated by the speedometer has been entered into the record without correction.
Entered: 167.5 km/h
